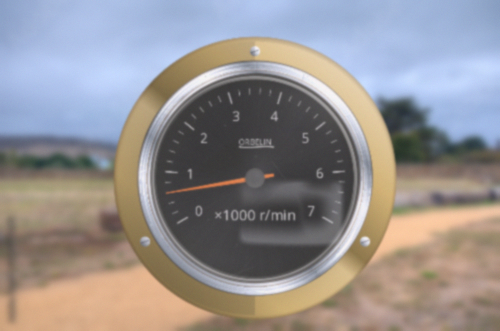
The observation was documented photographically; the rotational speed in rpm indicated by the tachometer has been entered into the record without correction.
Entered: 600 rpm
